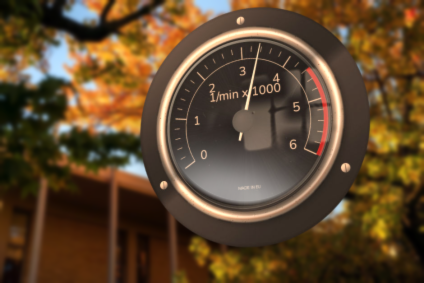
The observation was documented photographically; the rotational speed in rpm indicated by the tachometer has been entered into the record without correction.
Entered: 3400 rpm
